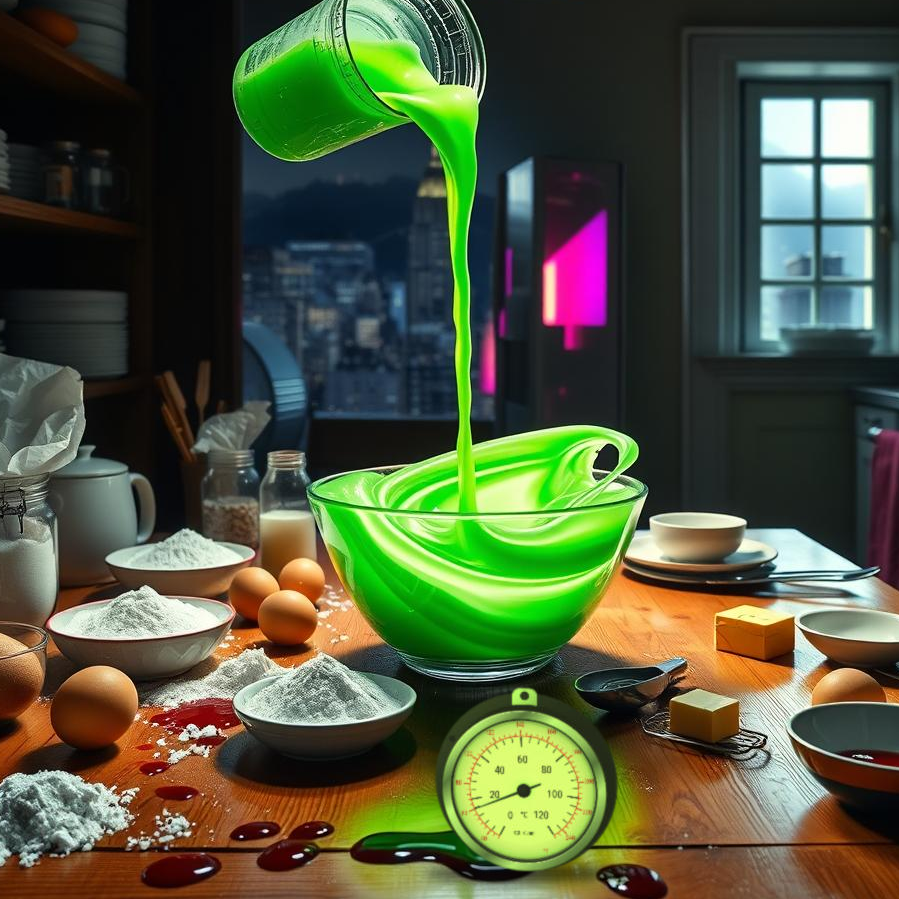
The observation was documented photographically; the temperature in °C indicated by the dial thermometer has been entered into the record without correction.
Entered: 16 °C
